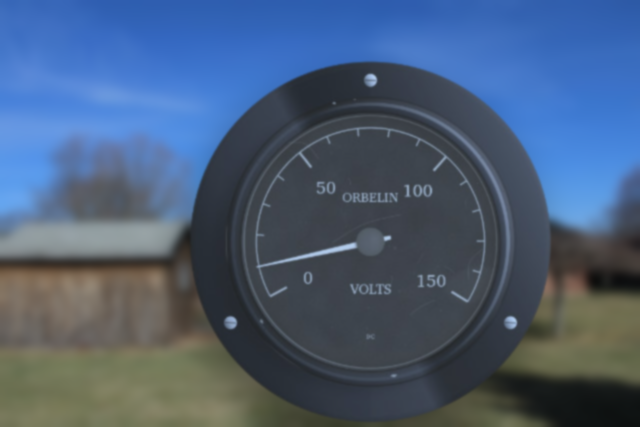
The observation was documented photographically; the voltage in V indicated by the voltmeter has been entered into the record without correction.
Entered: 10 V
